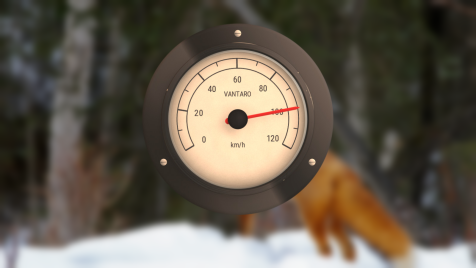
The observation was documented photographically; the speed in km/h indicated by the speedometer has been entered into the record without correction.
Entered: 100 km/h
